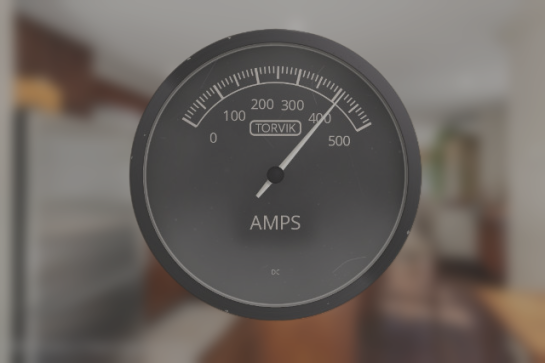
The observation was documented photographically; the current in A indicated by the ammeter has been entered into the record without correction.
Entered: 410 A
